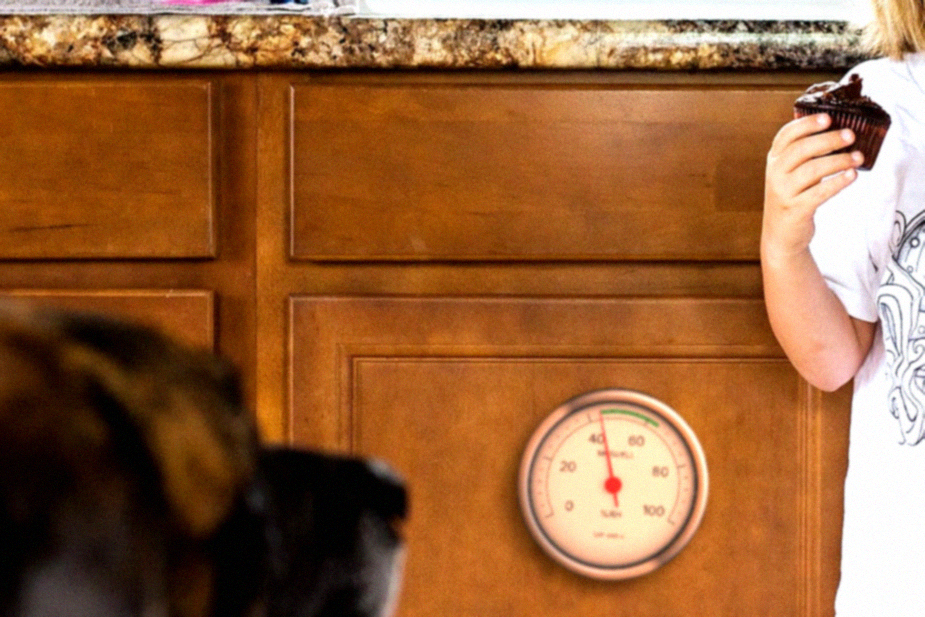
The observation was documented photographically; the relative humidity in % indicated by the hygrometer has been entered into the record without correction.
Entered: 44 %
